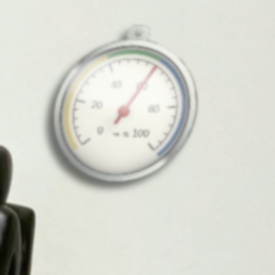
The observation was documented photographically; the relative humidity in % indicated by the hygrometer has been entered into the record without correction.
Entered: 60 %
